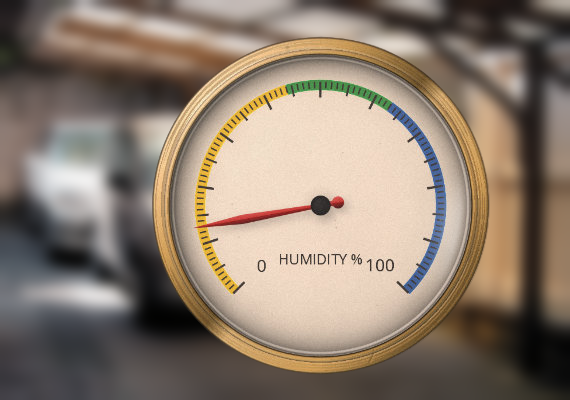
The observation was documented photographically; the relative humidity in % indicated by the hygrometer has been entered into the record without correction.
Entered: 13 %
